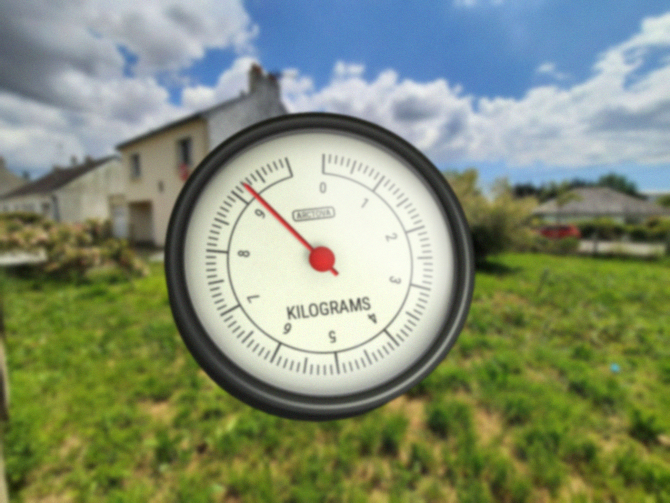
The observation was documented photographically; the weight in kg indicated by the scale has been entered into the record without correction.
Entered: 9.2 kg
